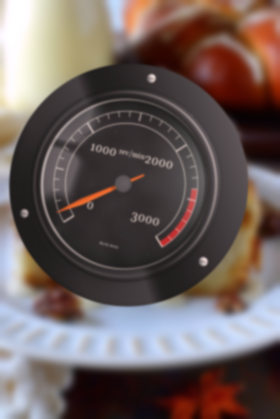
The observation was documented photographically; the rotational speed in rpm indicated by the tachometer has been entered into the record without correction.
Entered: 100 rpm
